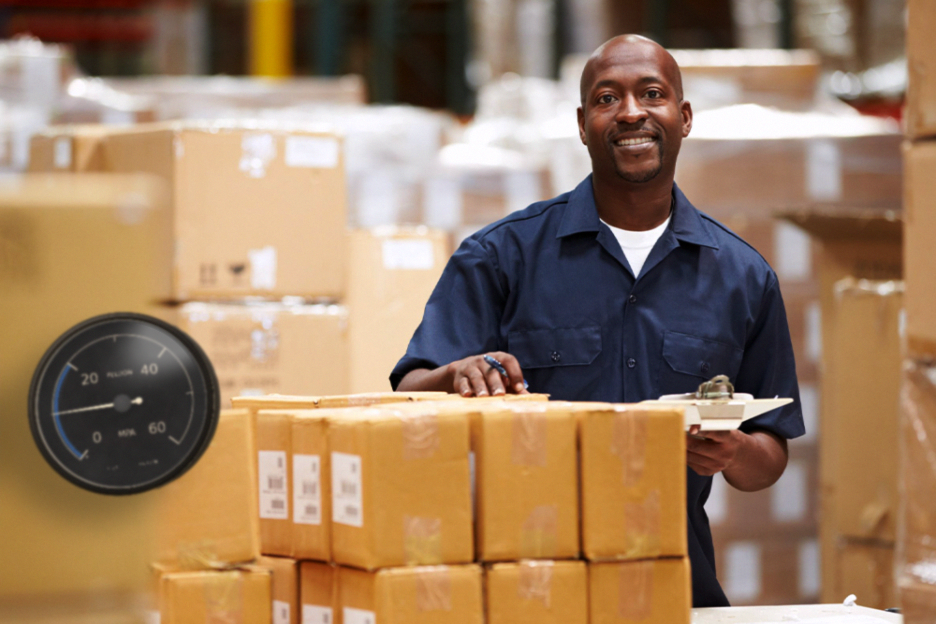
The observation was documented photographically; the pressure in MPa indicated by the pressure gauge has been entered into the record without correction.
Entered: 10 MPa
